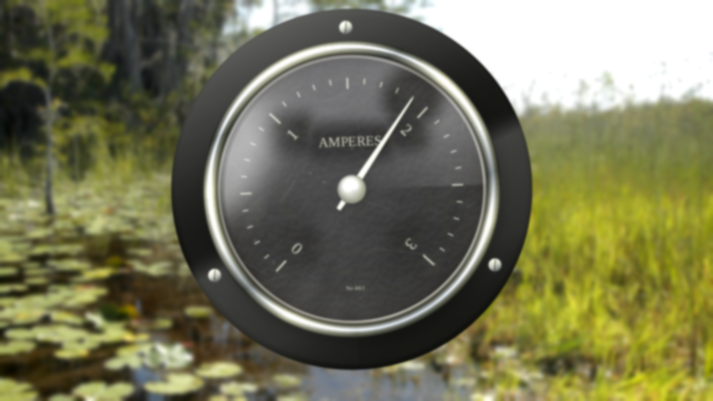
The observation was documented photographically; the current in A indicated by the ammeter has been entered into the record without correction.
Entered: 1.9 A
